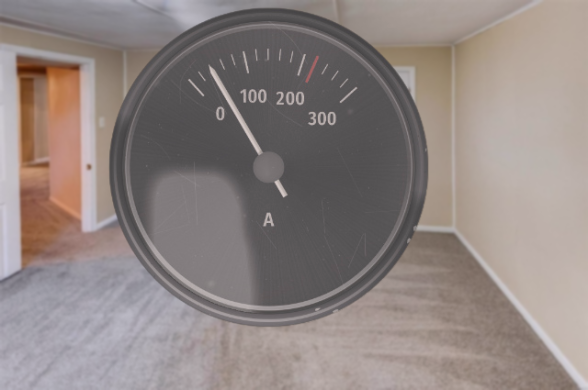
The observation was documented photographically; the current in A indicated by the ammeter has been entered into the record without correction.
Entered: 40 A
